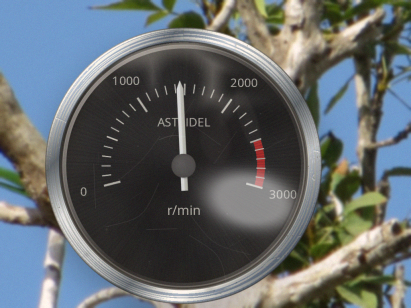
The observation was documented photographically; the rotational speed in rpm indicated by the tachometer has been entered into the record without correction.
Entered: 1450 rpm
